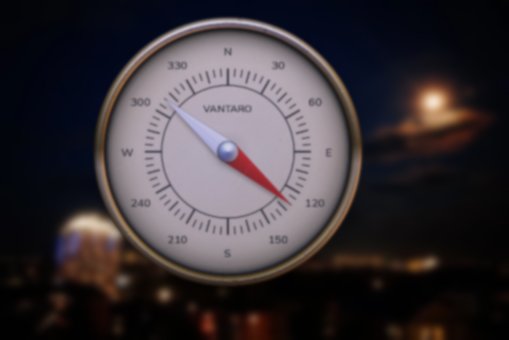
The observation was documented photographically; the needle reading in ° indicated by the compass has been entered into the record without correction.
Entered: 130 °
